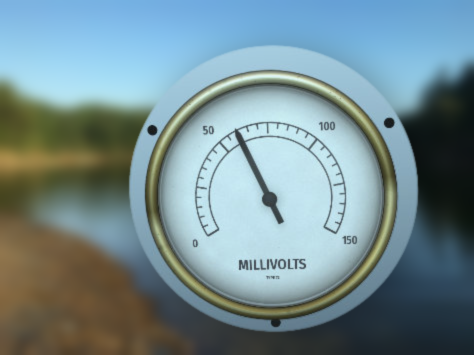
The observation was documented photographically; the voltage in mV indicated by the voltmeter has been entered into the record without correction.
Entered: 60 mV
